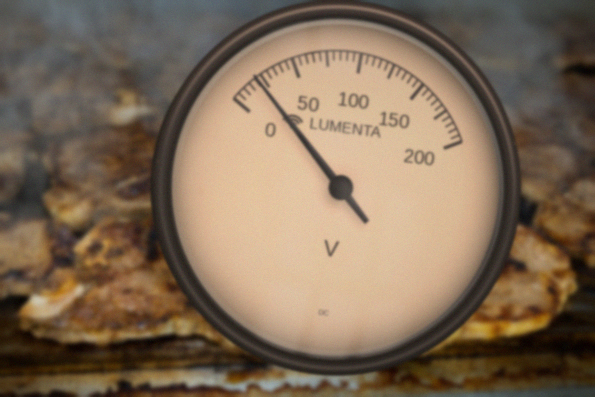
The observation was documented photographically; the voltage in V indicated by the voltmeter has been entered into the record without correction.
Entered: 20 V
